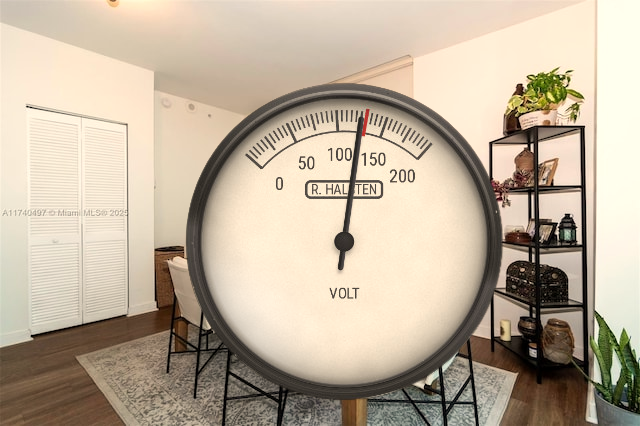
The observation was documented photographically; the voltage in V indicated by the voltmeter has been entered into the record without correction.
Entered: 125 V
